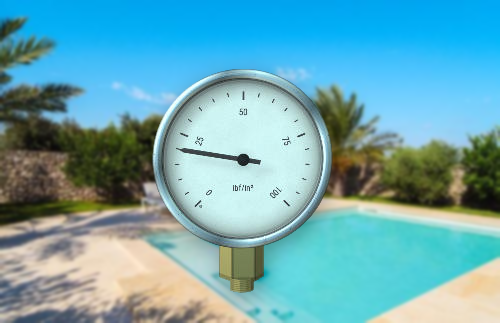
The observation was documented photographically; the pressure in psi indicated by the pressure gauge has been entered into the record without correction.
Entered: 20 psi
